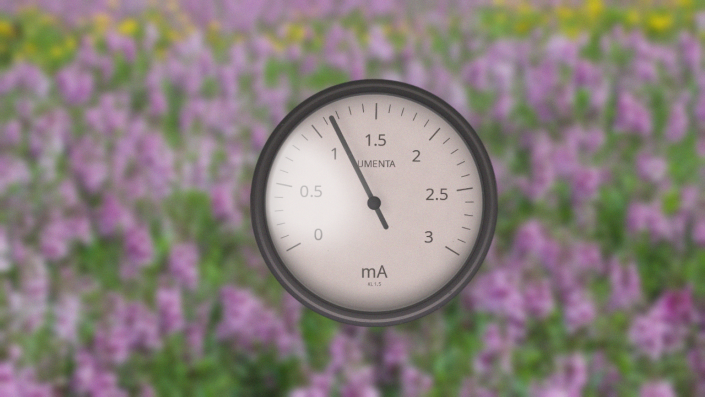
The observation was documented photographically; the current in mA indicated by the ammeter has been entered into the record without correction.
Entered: 1.15 mA
